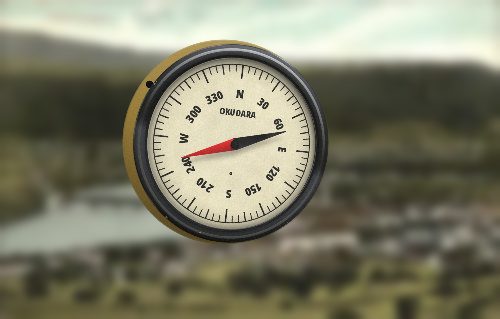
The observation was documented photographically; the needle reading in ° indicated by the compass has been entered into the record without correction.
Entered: 250 °
